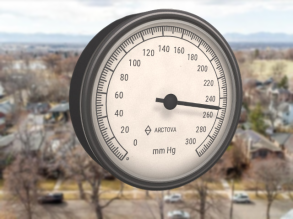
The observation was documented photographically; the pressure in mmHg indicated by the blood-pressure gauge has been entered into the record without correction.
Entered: 250 mmHg
